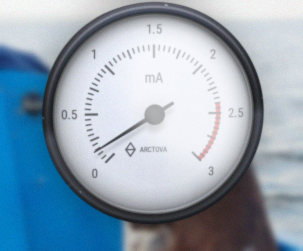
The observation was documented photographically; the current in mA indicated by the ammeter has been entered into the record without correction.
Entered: 0.15 mA
